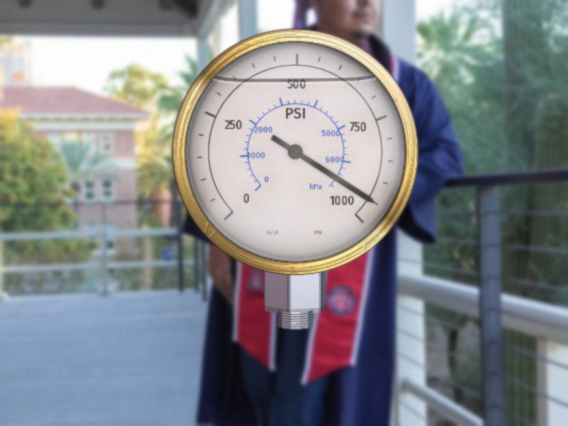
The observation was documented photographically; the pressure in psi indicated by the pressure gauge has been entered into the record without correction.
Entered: 950 psi
